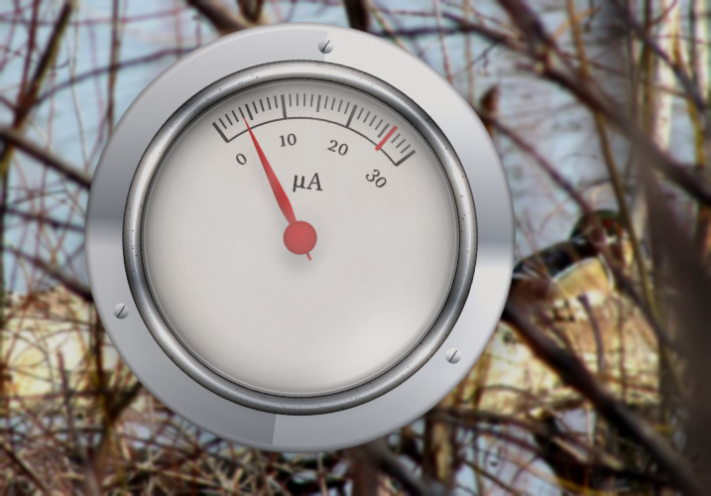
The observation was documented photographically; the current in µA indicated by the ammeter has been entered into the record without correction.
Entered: 4 µA
